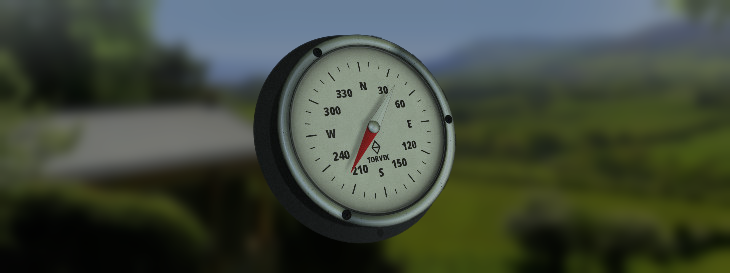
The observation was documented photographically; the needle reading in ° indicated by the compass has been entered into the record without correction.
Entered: 220 °
